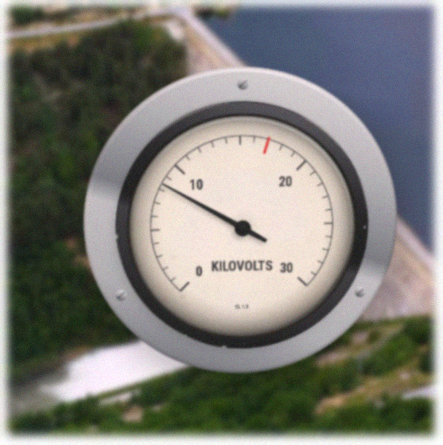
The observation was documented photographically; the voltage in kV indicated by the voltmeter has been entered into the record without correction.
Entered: 8.5 kV
